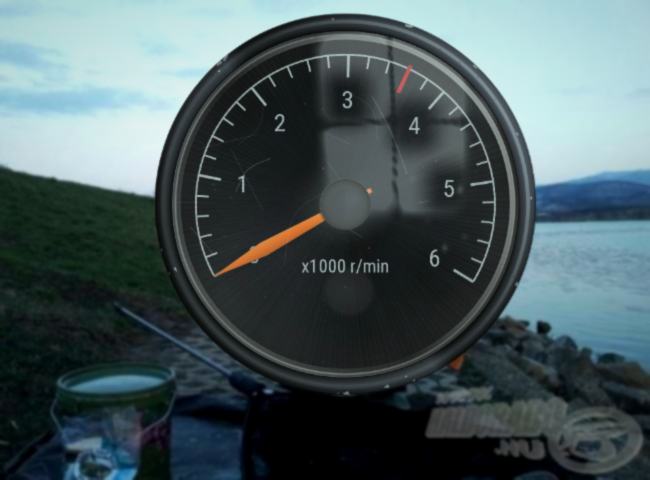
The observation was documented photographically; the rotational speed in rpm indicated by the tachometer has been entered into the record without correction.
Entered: 0 rpm
